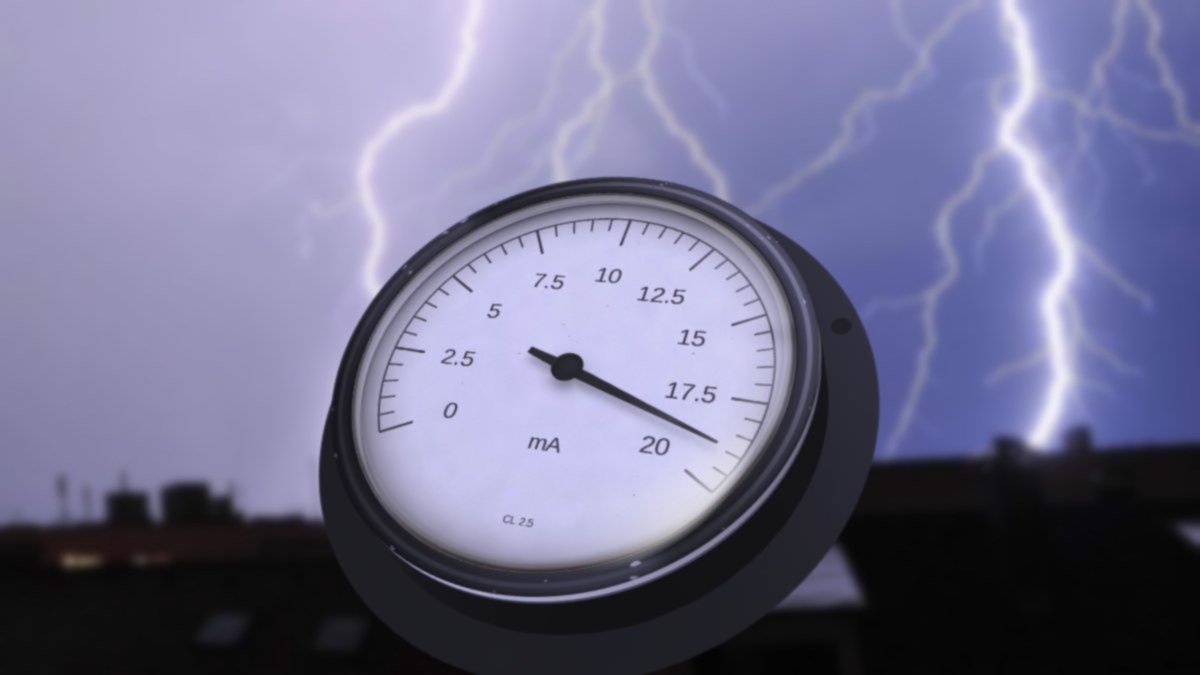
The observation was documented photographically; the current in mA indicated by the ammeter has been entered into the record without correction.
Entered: 19 mA
